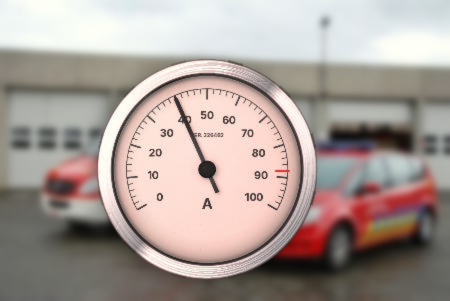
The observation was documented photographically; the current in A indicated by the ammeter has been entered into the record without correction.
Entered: 40 A
